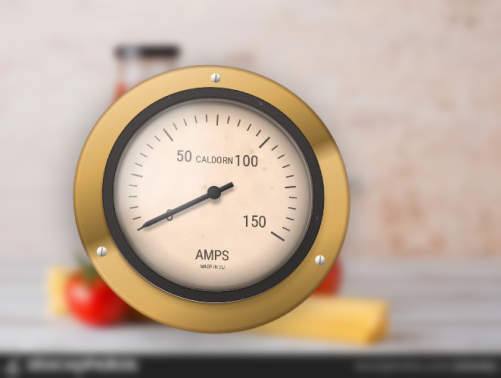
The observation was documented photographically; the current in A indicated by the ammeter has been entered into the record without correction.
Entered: 0 A
